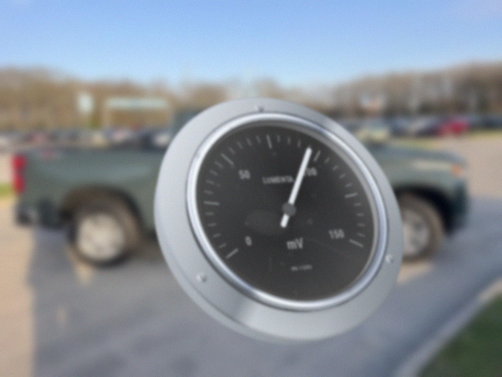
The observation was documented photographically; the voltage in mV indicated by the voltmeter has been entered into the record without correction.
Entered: 95 mV
